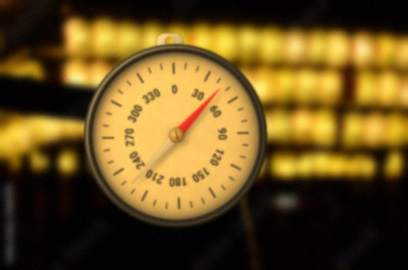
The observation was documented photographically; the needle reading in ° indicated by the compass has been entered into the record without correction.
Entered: 45 °
